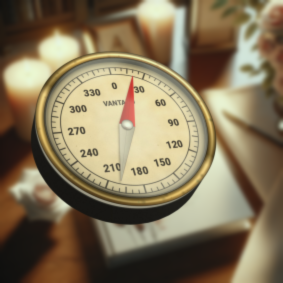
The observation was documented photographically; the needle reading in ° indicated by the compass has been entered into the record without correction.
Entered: 20 °
